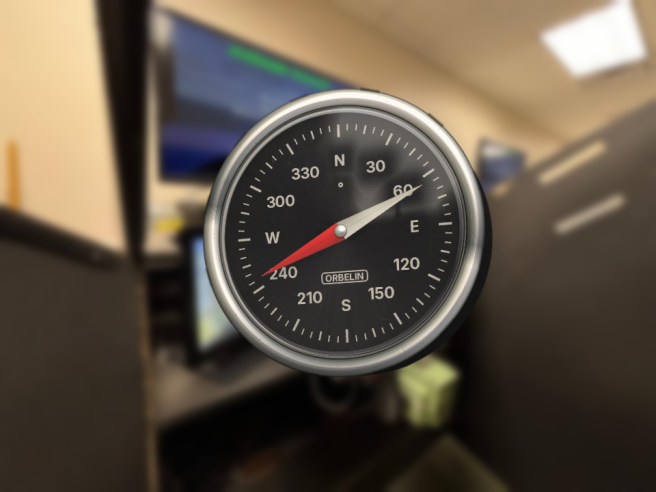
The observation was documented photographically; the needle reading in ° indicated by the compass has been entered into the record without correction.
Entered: 245 °
